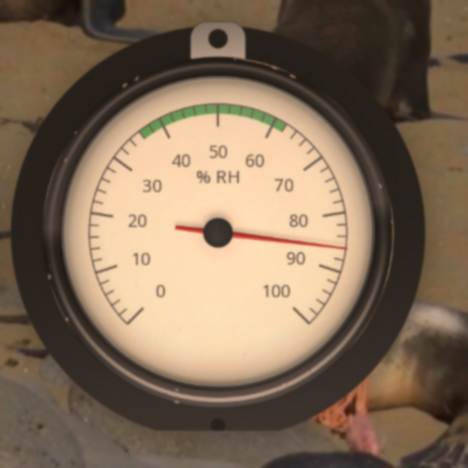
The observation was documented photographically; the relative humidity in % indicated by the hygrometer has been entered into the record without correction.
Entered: 86 %
